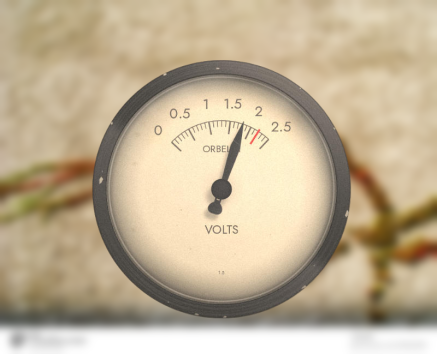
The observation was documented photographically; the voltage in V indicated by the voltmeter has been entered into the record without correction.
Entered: 1.8 V
